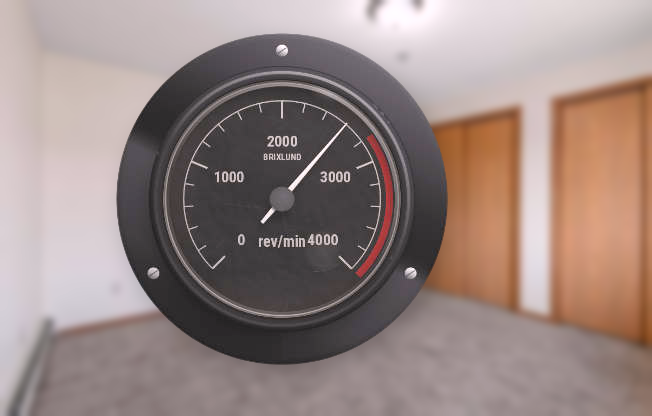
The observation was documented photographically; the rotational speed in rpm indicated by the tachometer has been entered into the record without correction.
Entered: 2600 rpm
